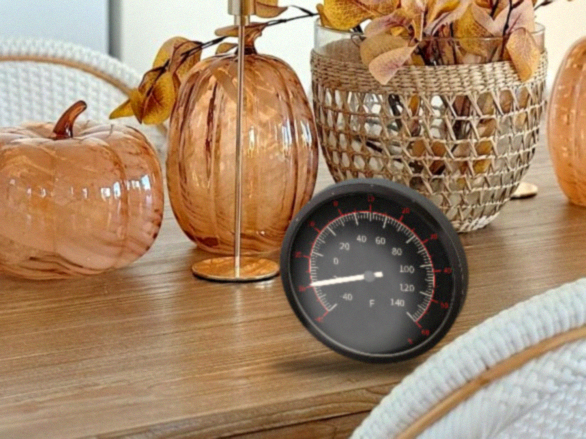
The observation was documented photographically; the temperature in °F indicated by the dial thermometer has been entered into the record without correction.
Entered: -20 °F
